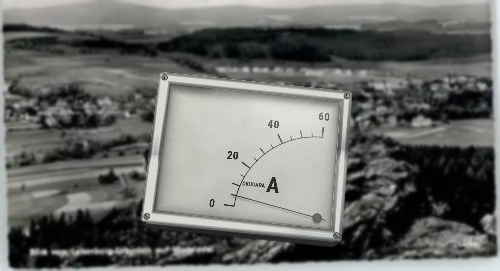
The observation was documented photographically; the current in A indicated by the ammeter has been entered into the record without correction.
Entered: 5 A
